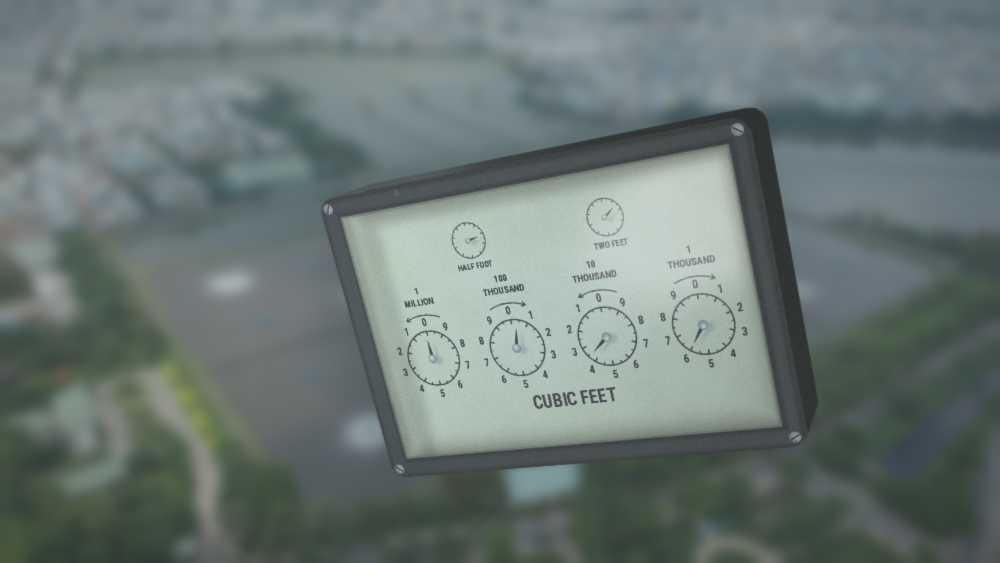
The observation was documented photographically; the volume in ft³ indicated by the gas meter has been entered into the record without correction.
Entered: 3600 ft³
